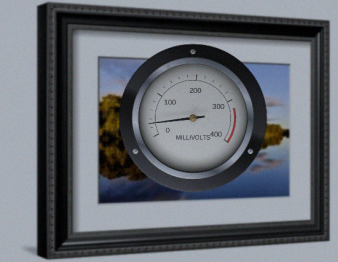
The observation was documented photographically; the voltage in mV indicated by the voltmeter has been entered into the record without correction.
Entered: 30 mV
